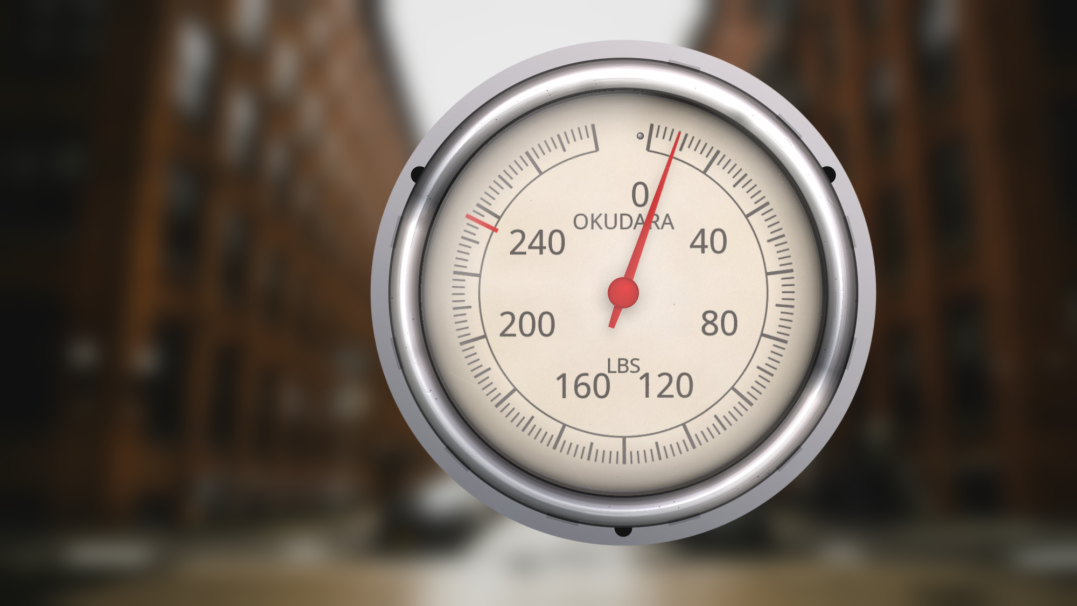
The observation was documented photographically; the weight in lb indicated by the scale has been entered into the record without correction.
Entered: 8 lb
